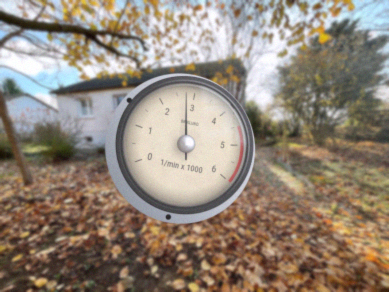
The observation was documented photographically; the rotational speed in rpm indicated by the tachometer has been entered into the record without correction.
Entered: 2750 rpm
